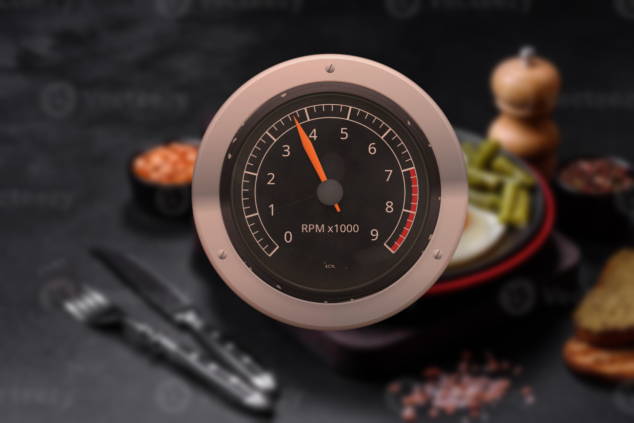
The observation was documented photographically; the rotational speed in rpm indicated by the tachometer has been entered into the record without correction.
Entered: 3700 rpm
